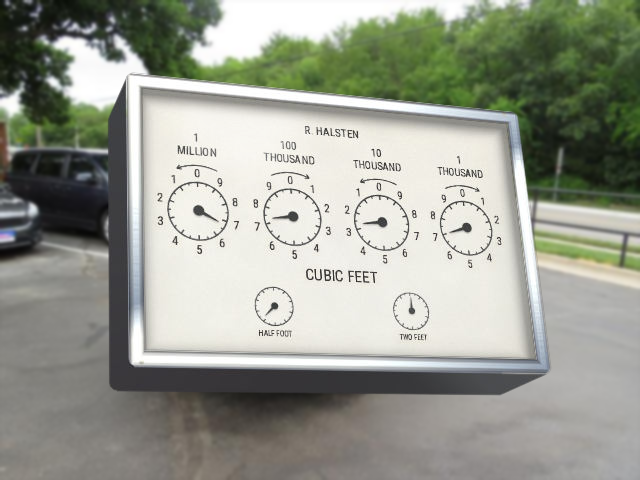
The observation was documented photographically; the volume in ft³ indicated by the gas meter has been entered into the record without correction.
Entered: 672700 ft³
